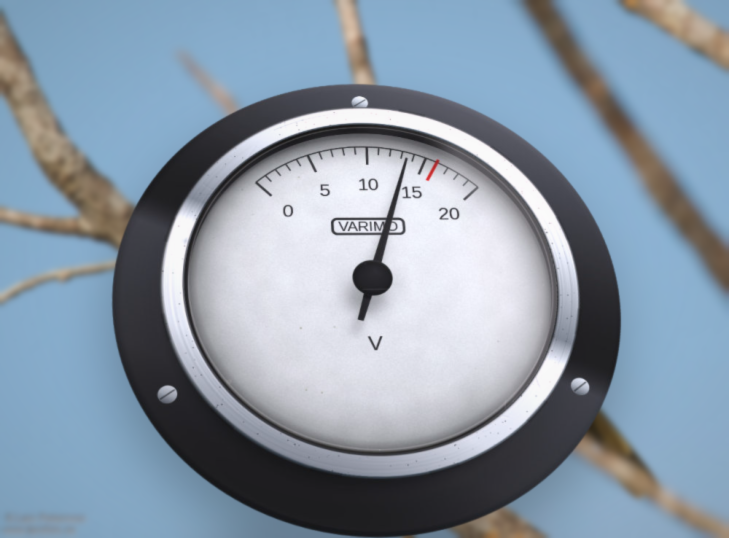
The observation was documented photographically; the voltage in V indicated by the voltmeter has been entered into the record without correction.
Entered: 13.5 V
